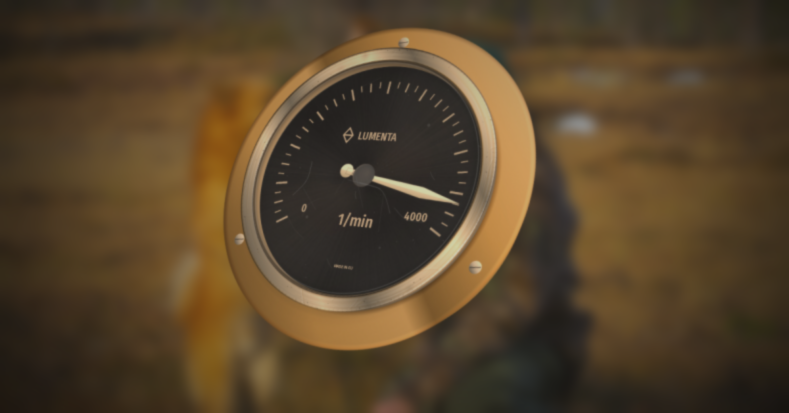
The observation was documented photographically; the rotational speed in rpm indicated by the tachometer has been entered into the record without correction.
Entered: 3700 rpm
